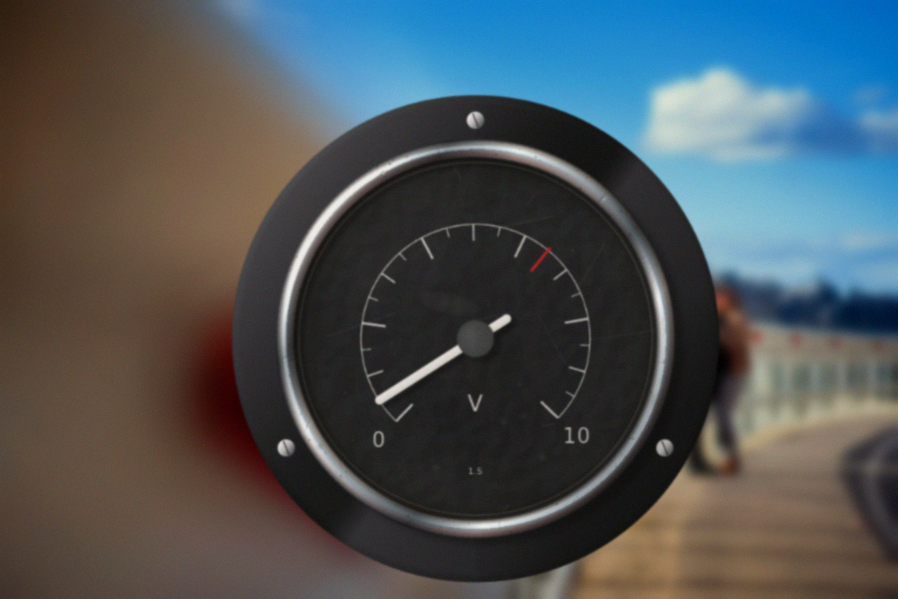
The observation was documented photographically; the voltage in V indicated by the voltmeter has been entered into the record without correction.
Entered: 0.5 V
